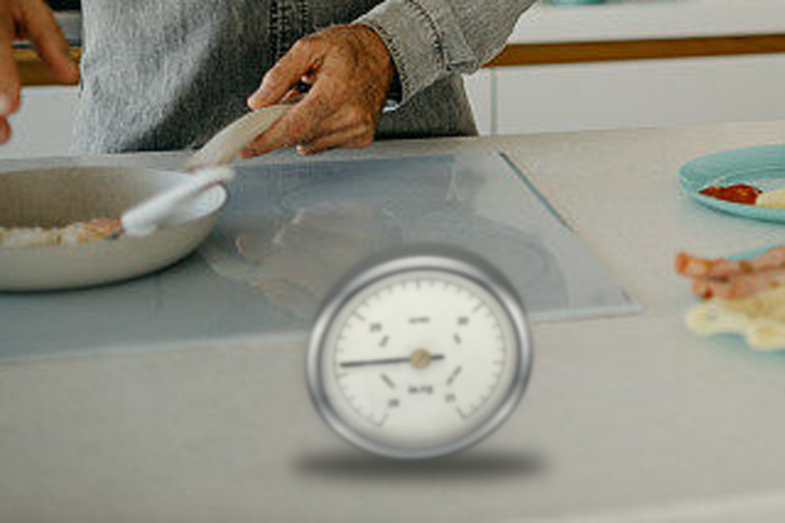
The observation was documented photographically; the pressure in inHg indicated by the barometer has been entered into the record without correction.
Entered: 28.6 inHg
